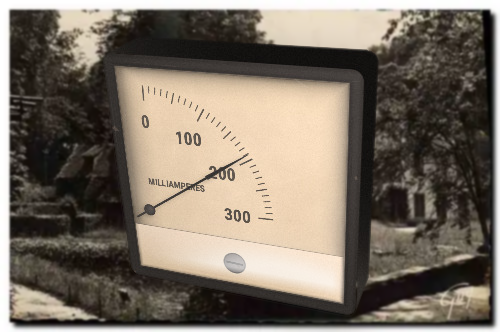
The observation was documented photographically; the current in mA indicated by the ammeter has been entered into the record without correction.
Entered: 190 mA
